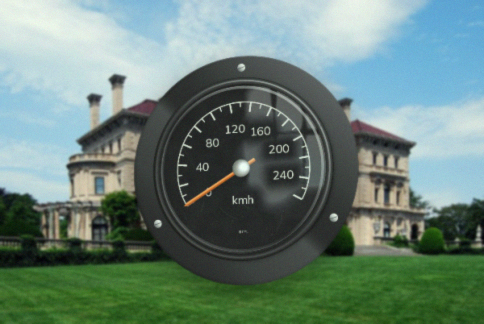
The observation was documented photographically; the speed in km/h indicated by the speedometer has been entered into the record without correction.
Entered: 0 km/h
